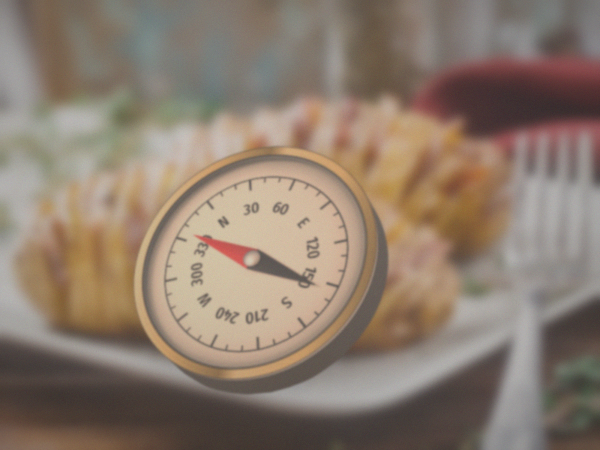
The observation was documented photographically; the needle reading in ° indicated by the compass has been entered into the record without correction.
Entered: 335 °
